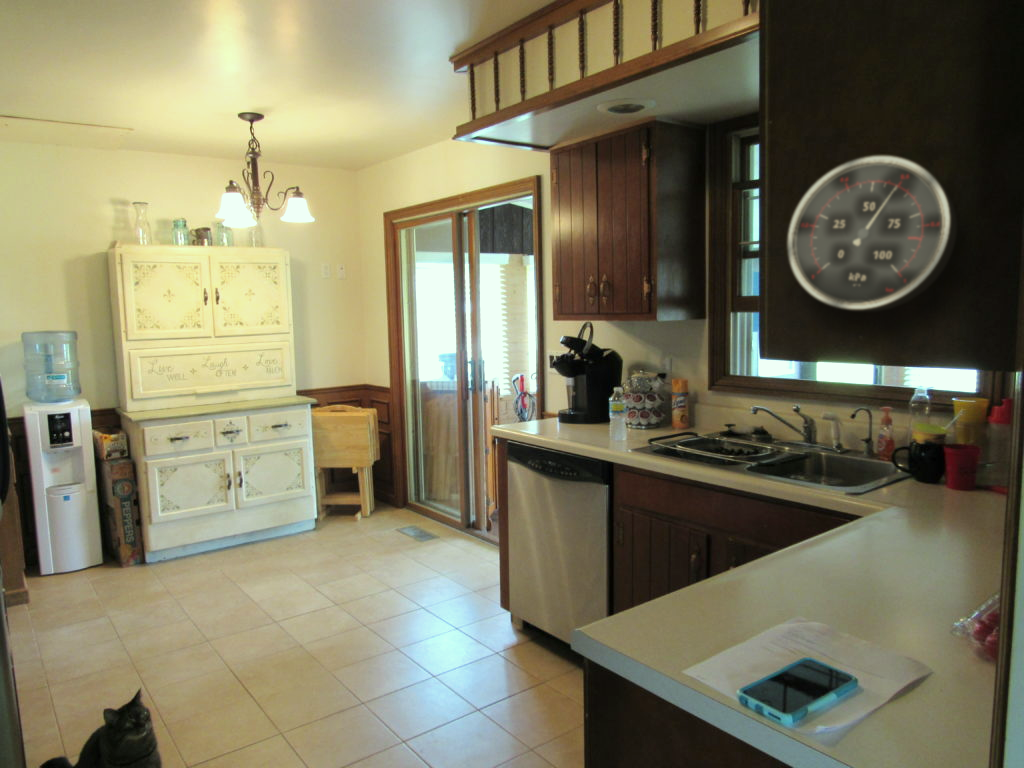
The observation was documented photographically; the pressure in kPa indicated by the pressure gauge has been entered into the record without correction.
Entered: 60 kPa
